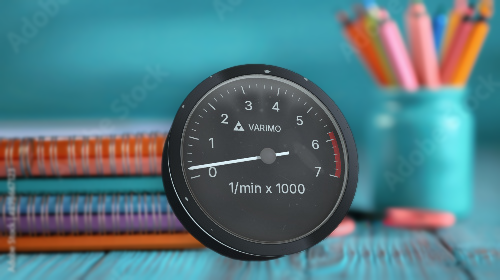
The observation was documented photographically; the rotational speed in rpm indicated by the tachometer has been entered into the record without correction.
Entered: 200 rpm
